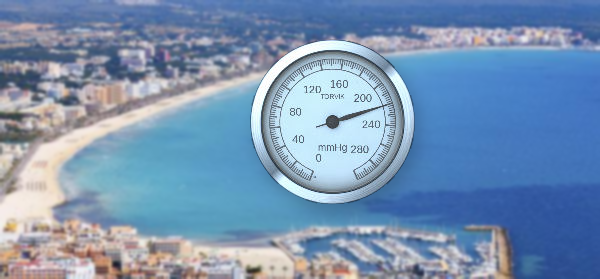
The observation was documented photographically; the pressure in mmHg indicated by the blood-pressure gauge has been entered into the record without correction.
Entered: 220 mmHg
